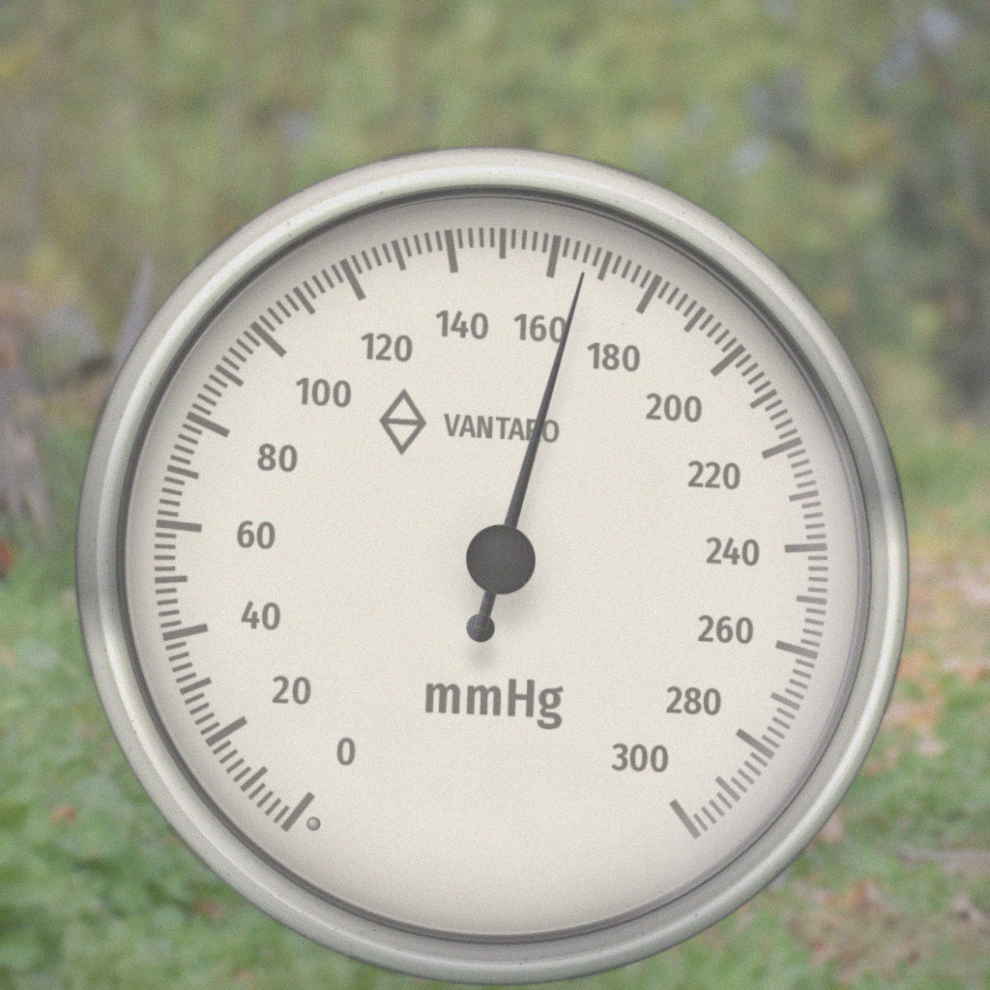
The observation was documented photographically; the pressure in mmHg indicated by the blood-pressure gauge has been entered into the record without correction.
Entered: 166 mmHg
